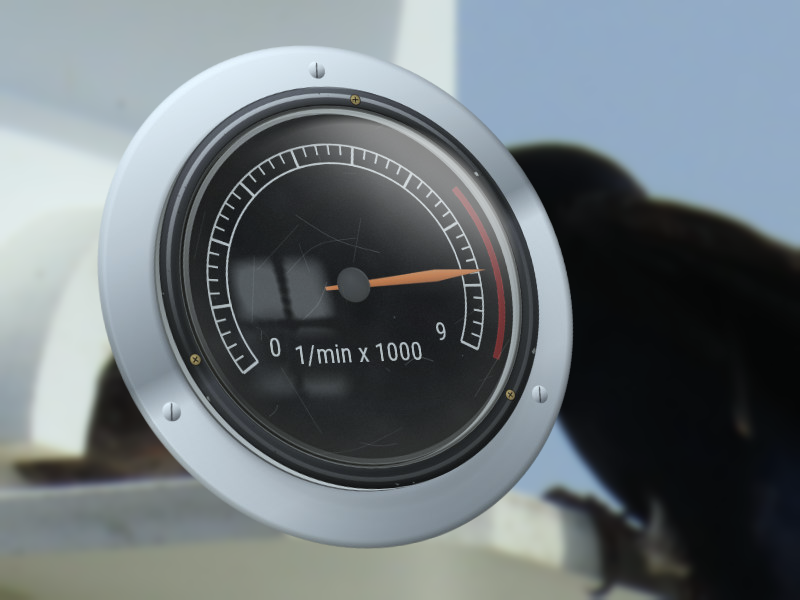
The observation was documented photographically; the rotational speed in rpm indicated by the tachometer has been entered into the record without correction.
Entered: 7800 rpm
